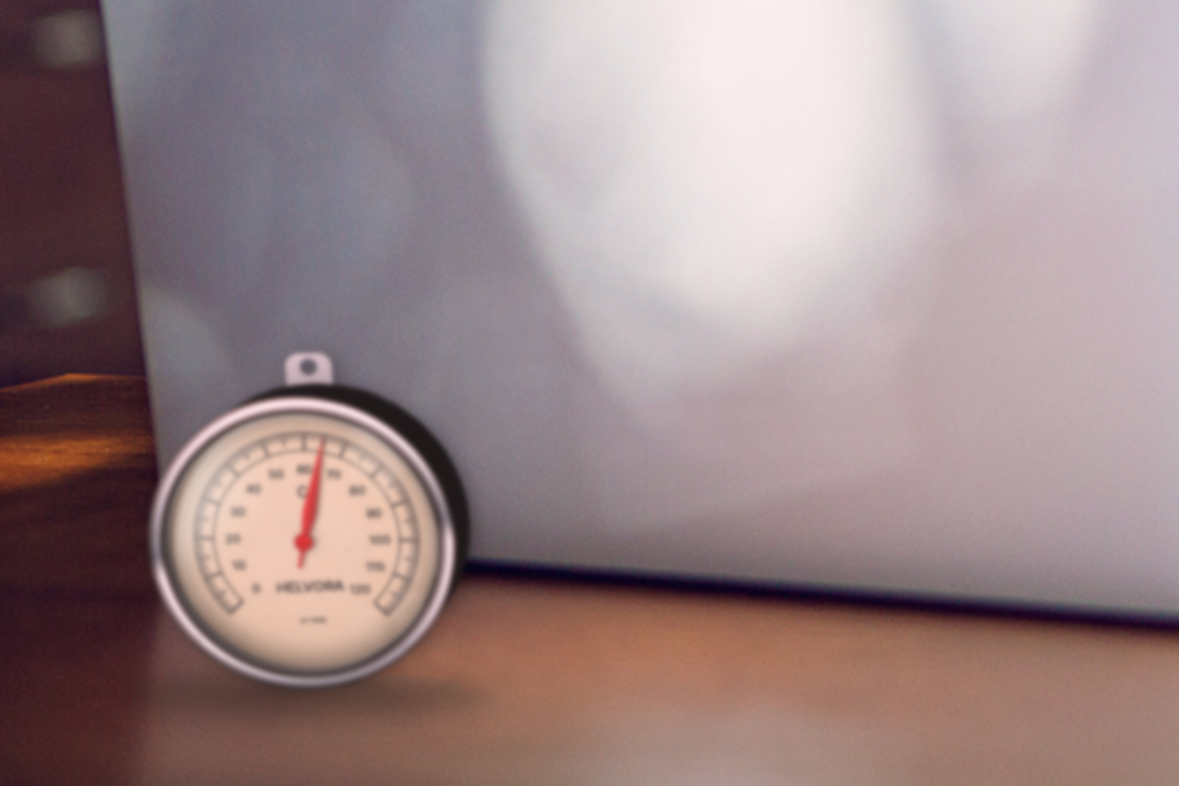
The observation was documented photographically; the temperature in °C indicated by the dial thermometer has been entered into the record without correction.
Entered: 65 °C
